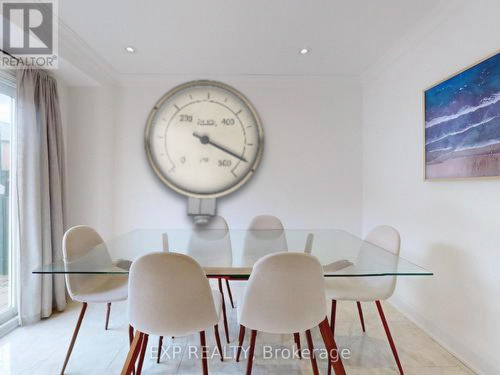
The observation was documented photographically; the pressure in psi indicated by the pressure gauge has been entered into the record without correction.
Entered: 550 psi
